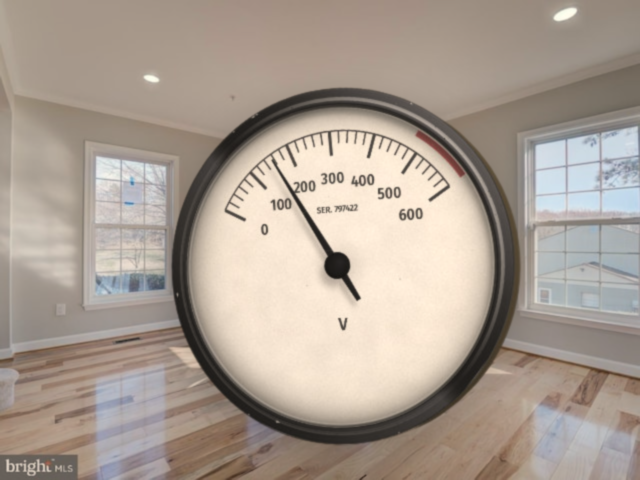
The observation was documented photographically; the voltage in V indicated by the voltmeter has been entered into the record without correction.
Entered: 160 V
